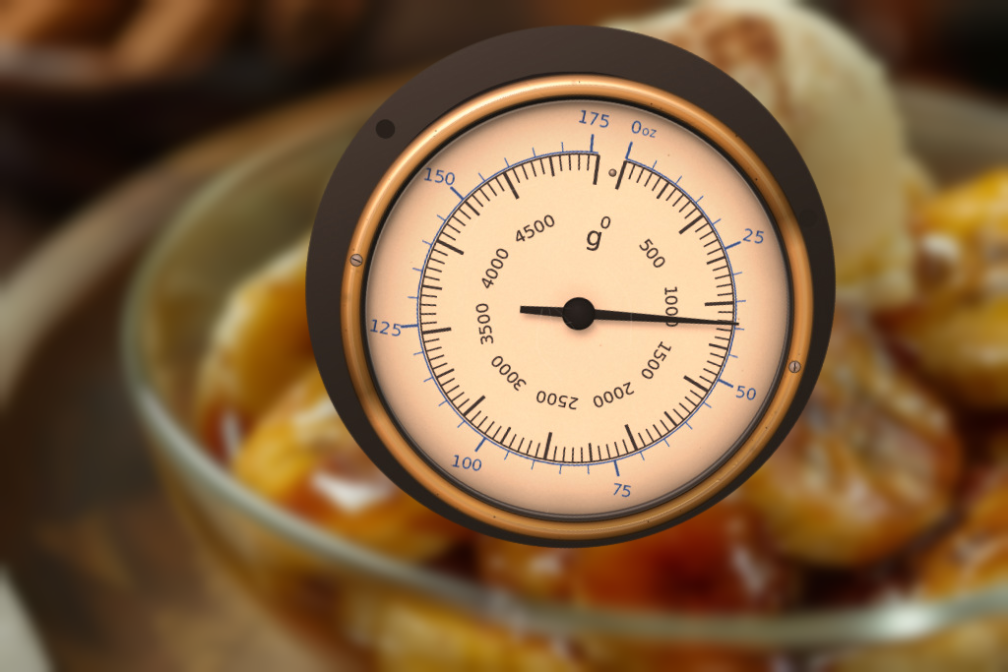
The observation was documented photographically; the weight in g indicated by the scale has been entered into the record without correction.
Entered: 1100 g
